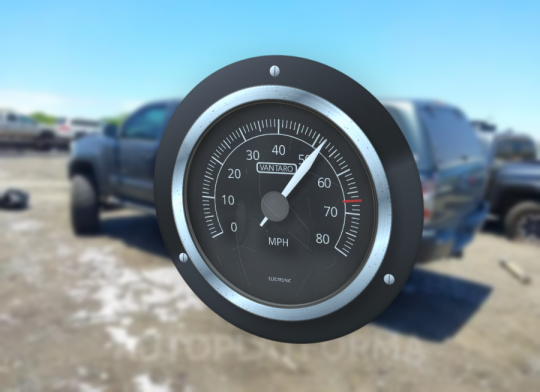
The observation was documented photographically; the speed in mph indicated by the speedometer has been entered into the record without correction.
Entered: 52 mph
